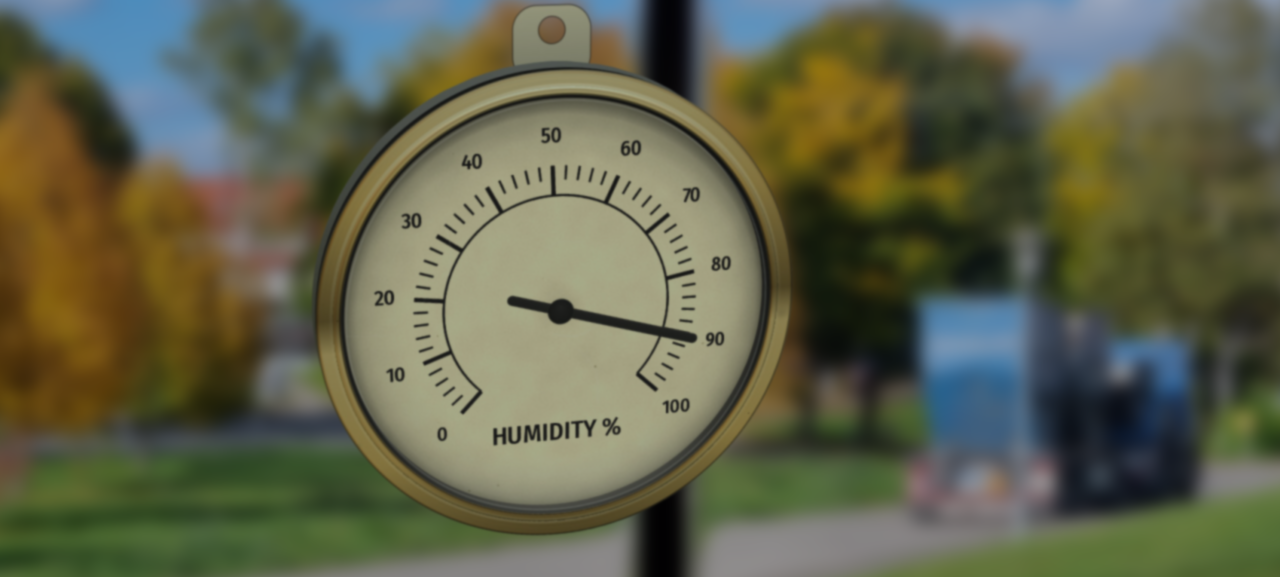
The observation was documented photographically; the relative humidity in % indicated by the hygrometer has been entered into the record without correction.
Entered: 90 %
